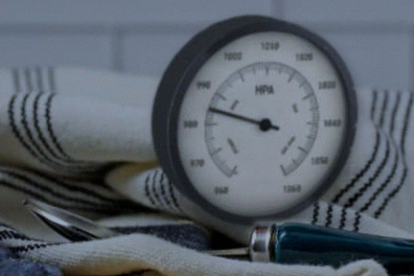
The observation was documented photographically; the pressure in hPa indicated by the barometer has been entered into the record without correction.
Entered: 985 hPa
